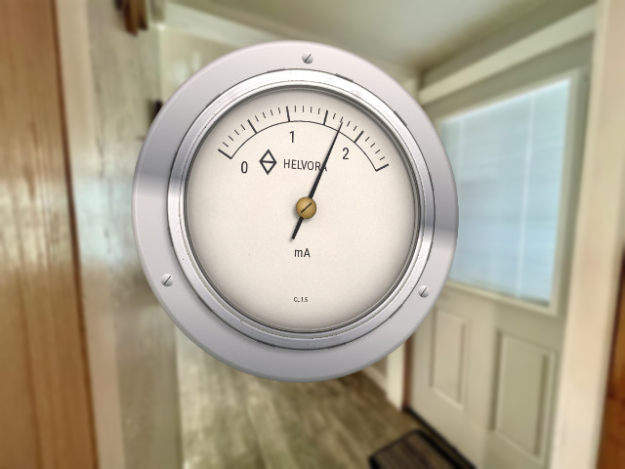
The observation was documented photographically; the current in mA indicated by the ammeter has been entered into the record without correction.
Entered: 1.7 mA
